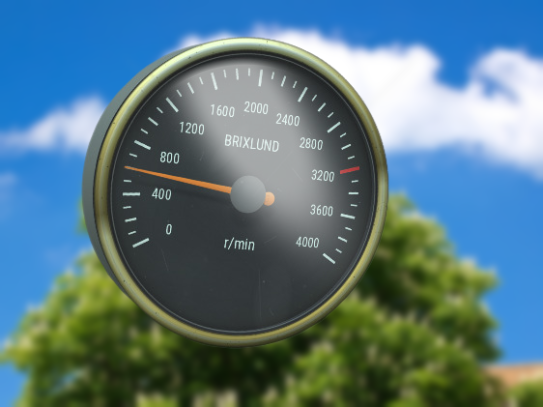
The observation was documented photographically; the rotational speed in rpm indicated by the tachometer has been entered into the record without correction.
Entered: 600 rpm
